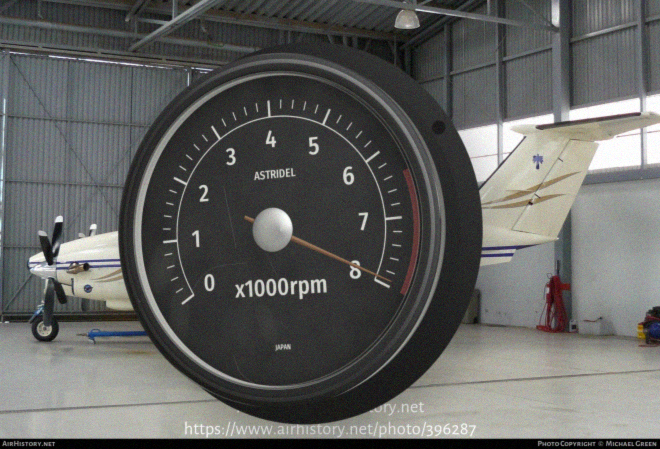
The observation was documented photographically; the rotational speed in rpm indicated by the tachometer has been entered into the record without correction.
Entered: 7900 rpm
